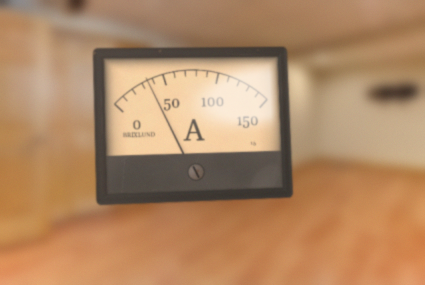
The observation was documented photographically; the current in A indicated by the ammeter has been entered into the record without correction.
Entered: 35 A
